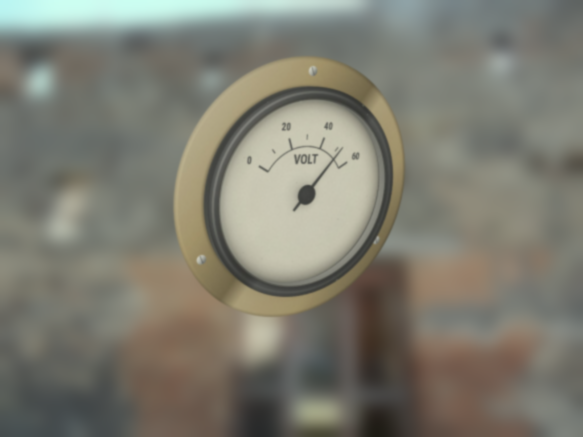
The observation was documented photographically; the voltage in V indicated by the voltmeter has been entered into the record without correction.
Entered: 50 V
